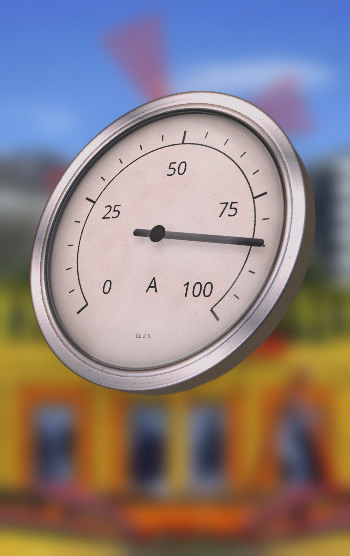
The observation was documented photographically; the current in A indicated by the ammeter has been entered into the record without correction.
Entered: 85 A
